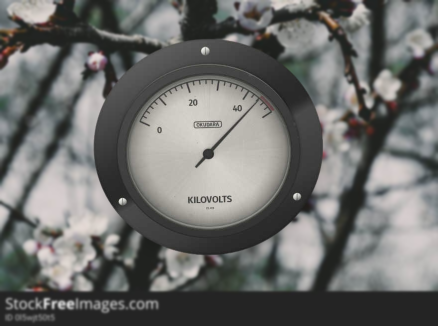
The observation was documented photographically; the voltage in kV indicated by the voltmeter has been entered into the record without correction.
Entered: 44 kV
